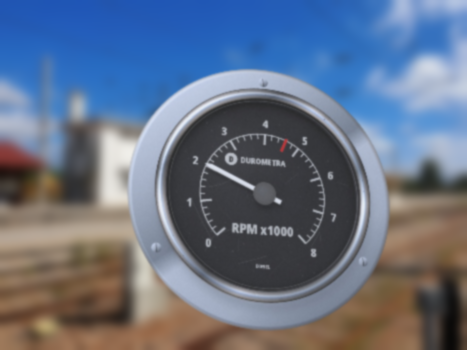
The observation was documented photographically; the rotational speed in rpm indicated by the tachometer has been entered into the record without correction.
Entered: 2000 rpm
